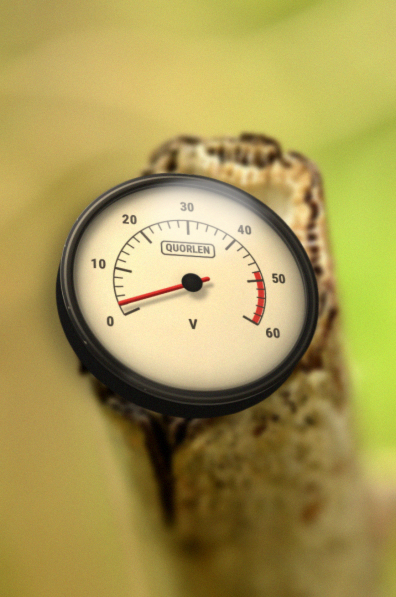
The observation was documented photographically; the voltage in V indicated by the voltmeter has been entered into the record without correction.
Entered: 2 V
